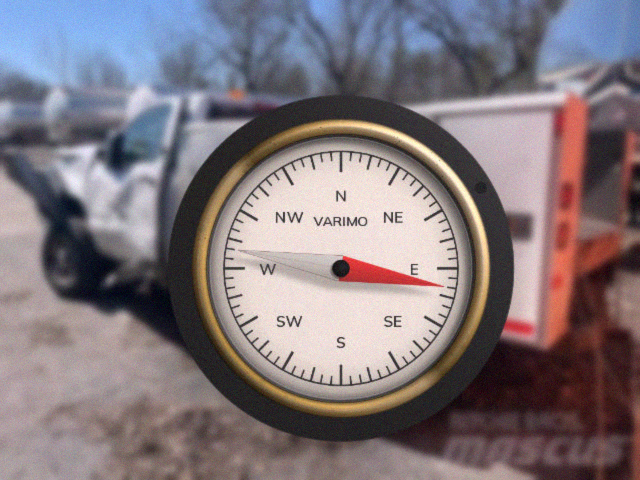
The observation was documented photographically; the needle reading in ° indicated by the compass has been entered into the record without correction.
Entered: 100 °
